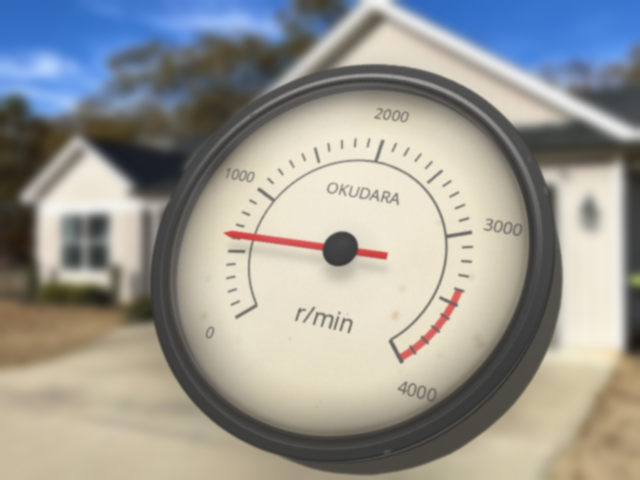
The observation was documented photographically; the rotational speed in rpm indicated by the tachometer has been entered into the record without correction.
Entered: 600 rpm
